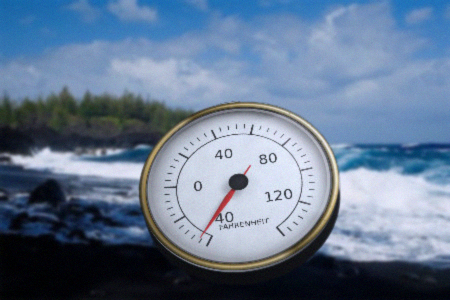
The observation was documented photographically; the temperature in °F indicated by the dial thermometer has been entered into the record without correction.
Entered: -36 °F
